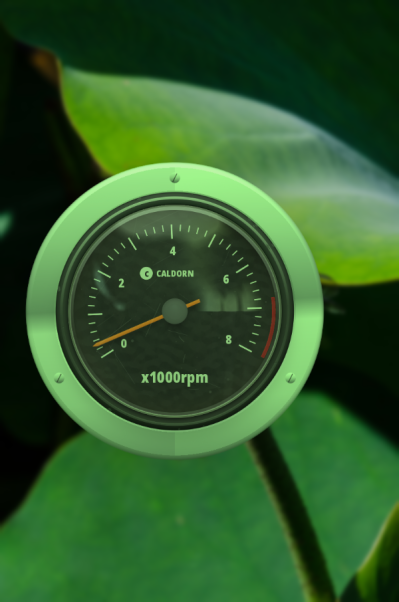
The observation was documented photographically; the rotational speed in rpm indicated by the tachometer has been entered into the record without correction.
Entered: 300 rpm
